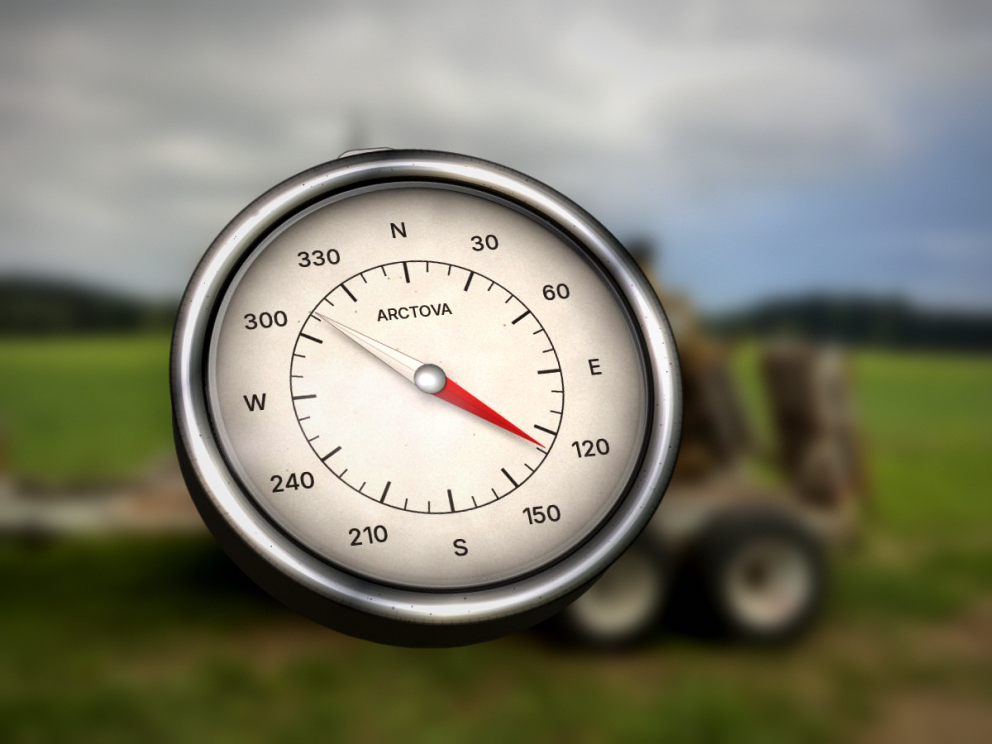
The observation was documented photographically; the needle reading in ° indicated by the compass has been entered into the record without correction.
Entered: 130 °
